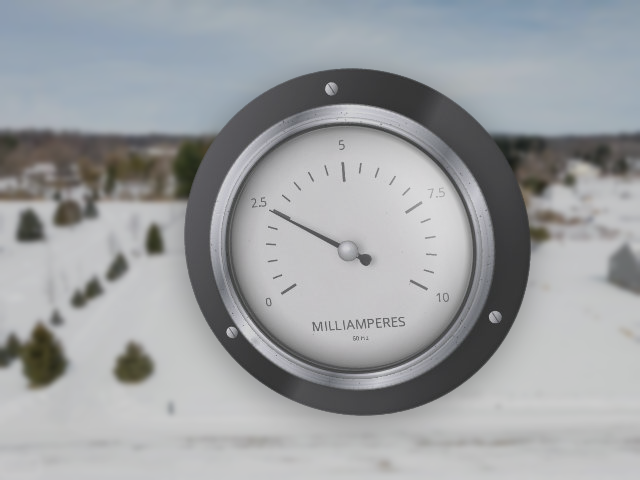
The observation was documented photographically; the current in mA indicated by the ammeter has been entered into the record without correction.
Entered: 2.5 mA
